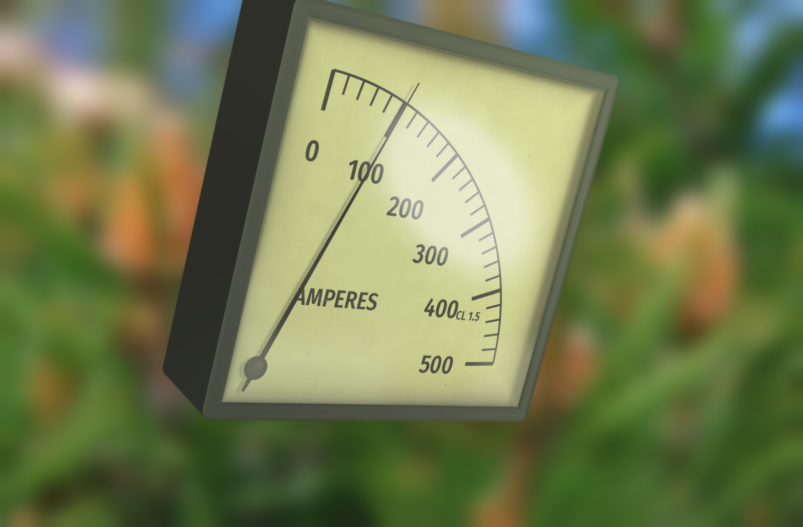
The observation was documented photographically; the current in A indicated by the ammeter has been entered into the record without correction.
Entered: 100 A
